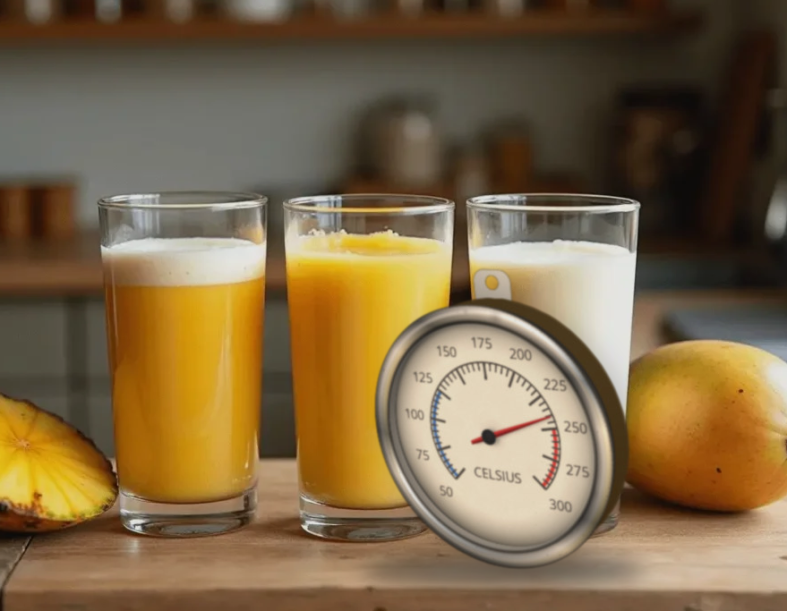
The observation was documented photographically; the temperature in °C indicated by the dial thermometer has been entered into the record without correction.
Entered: 240 °C
